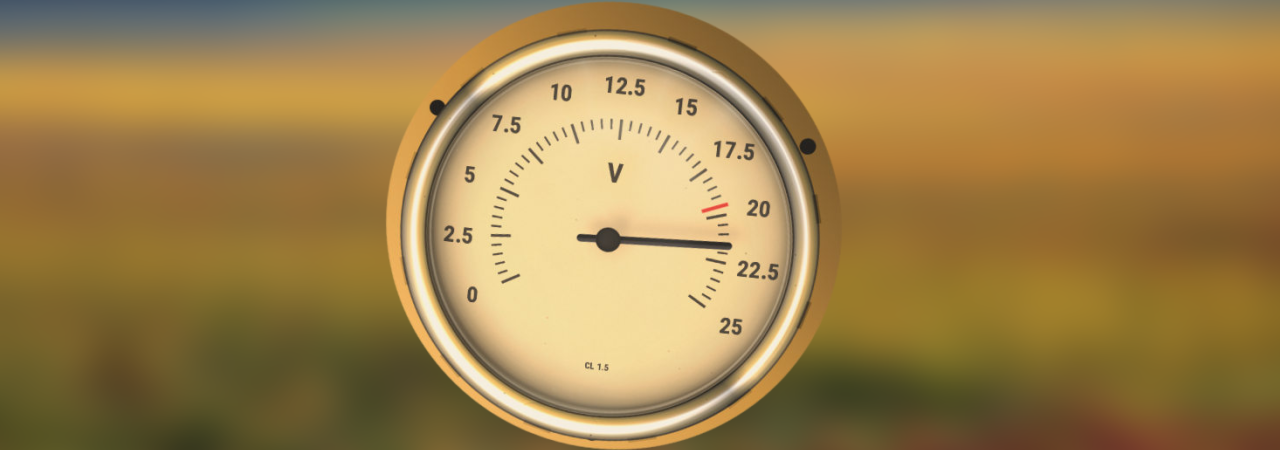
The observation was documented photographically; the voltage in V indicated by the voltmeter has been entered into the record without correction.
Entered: 21.5 V
